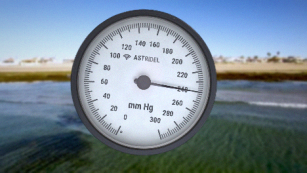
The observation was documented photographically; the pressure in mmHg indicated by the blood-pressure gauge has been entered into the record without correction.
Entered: 240 mmHg
